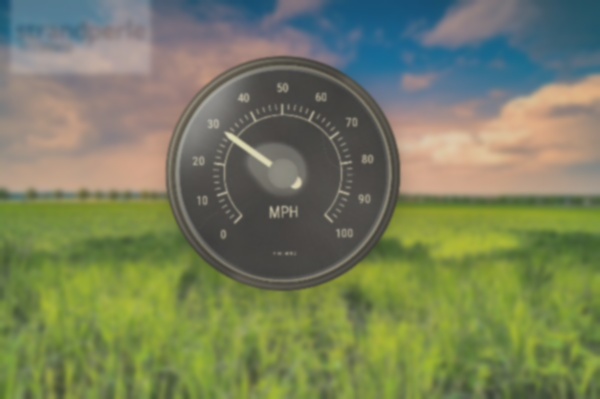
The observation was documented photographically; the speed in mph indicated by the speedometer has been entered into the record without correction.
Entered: 30 mph
